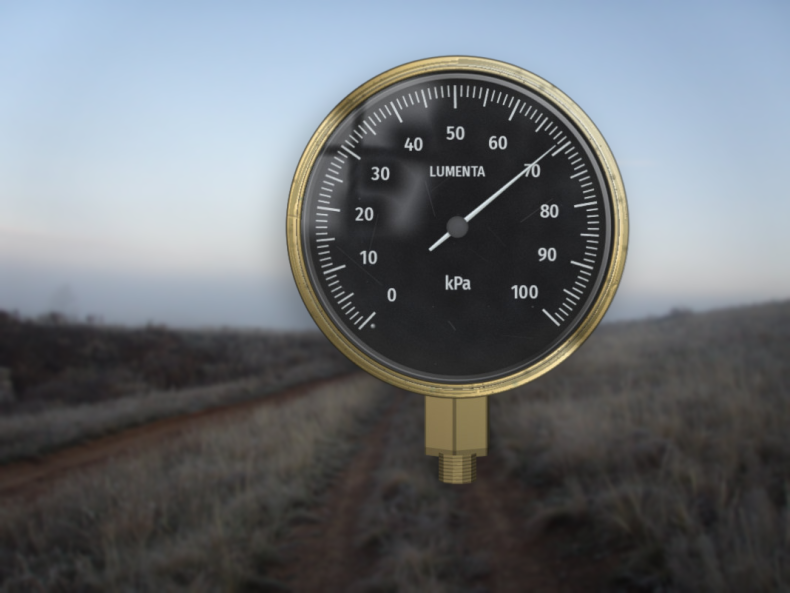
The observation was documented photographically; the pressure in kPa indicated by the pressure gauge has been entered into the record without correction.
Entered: 69 kPa
